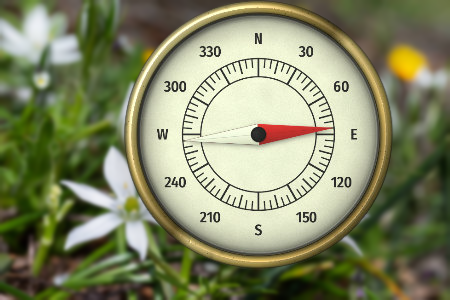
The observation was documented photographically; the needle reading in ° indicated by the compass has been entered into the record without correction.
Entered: 85 °
